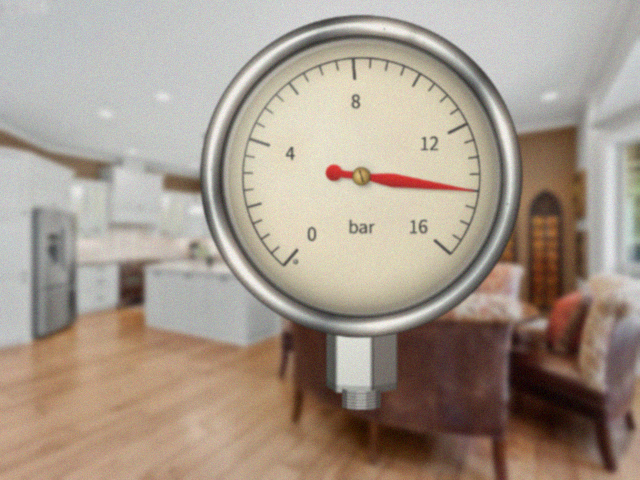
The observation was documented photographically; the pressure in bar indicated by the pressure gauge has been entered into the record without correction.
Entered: 14 bar
